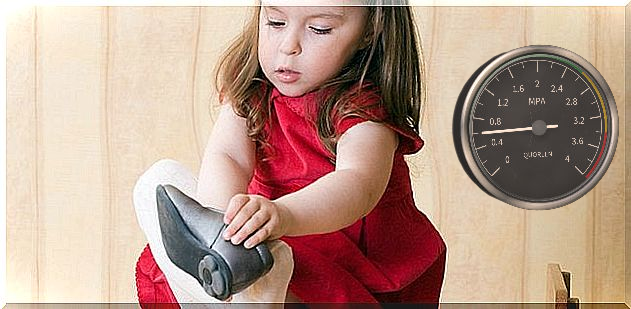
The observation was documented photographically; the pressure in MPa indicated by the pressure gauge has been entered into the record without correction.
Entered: 0.6 MPa
